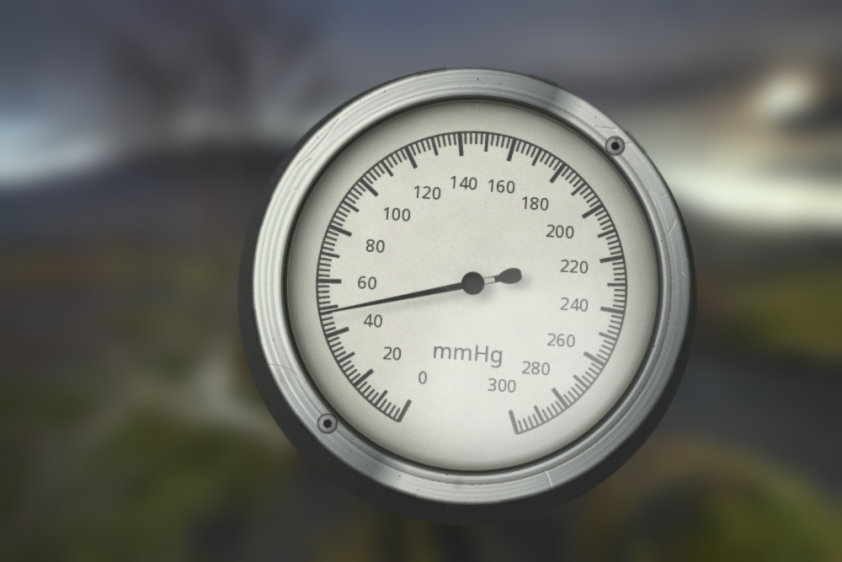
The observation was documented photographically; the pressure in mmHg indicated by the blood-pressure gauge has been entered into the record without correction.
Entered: 48 mmHg
